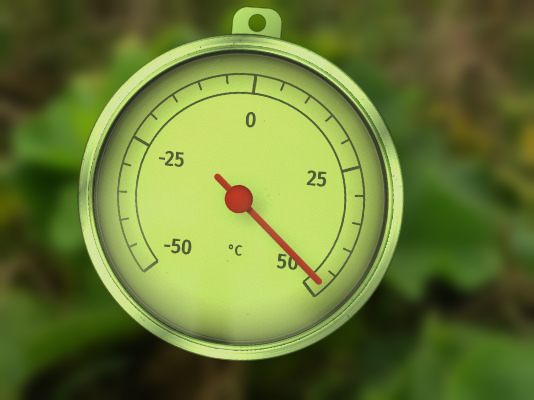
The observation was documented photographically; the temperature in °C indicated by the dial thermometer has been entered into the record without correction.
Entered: 47.5 °C
